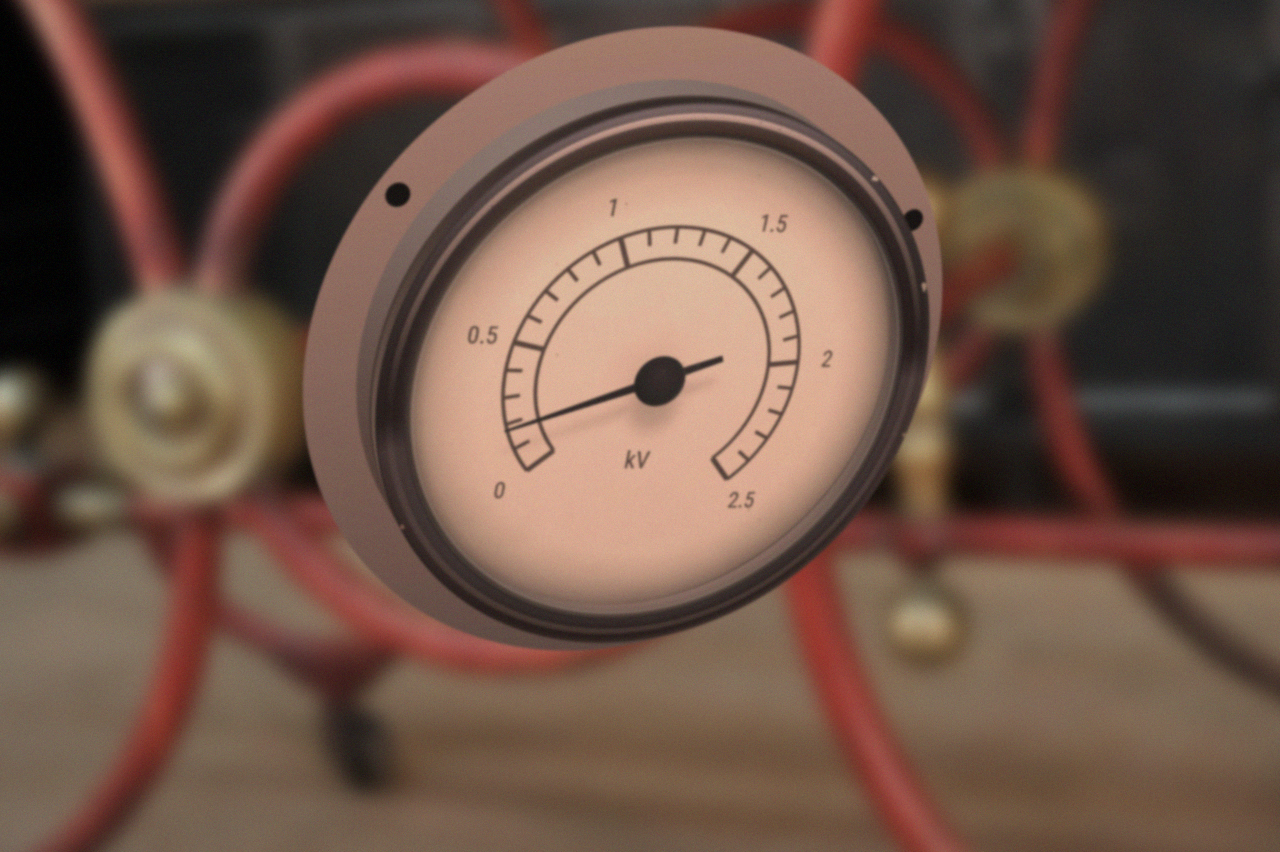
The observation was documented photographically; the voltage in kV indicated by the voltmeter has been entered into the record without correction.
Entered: 0.2 kV
